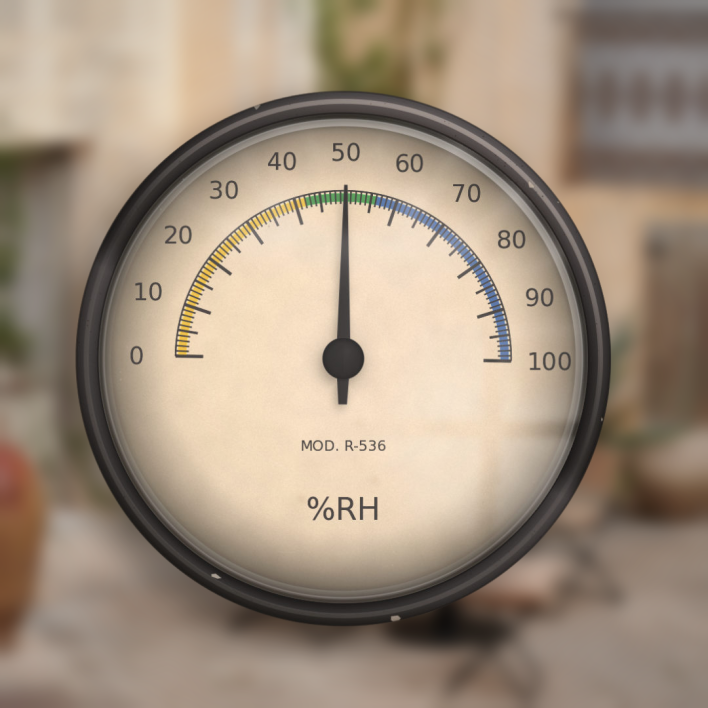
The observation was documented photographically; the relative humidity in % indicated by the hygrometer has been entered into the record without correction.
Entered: 50 %
